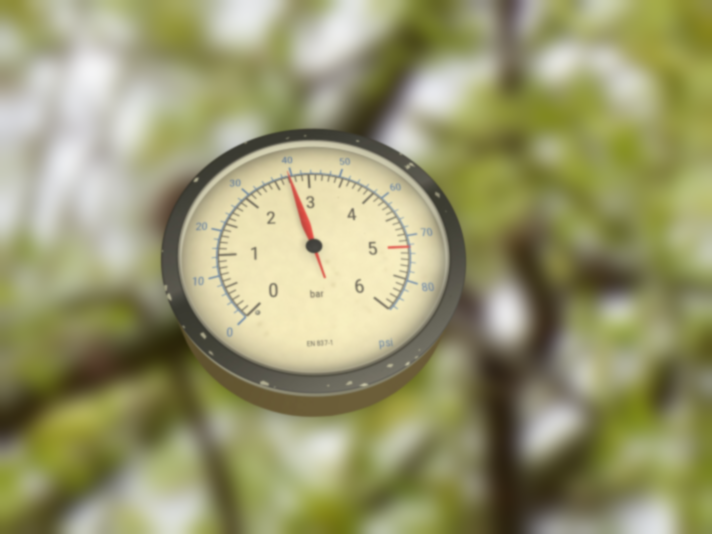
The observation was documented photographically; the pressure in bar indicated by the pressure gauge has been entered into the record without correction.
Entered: 2.7 bar
